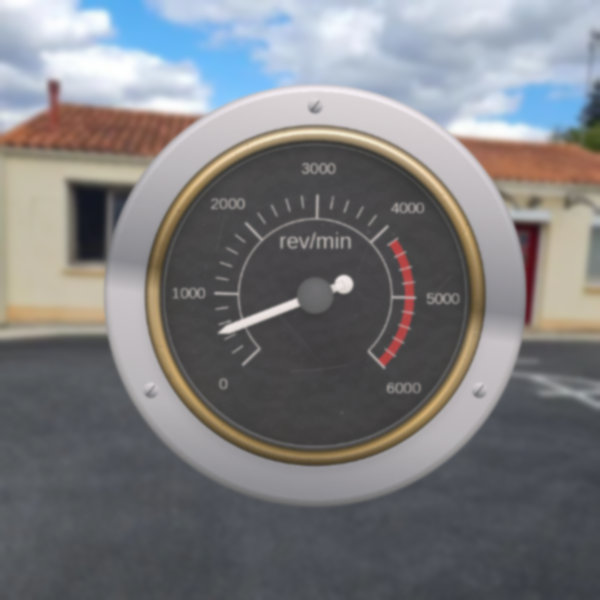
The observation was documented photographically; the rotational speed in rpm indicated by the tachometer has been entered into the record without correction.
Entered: 500 rpm
